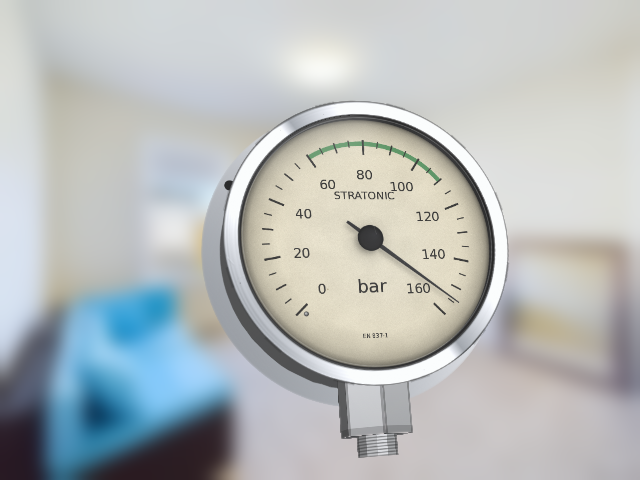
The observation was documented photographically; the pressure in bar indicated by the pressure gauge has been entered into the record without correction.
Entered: 155 bar
